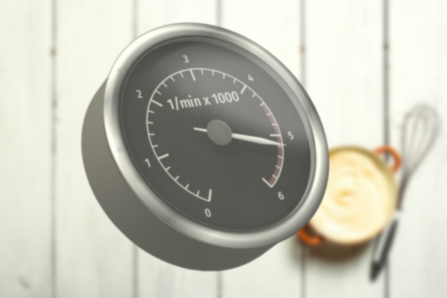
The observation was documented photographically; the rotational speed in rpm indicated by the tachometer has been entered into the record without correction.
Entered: 5200 rpm
